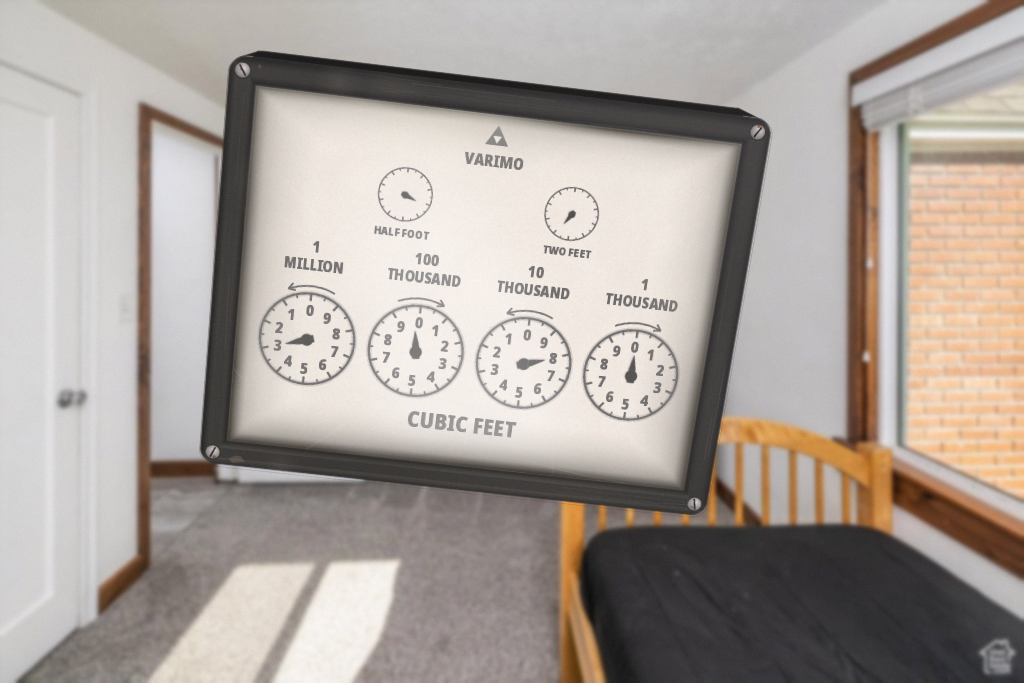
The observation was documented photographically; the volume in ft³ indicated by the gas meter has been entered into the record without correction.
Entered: 298000 ft³
